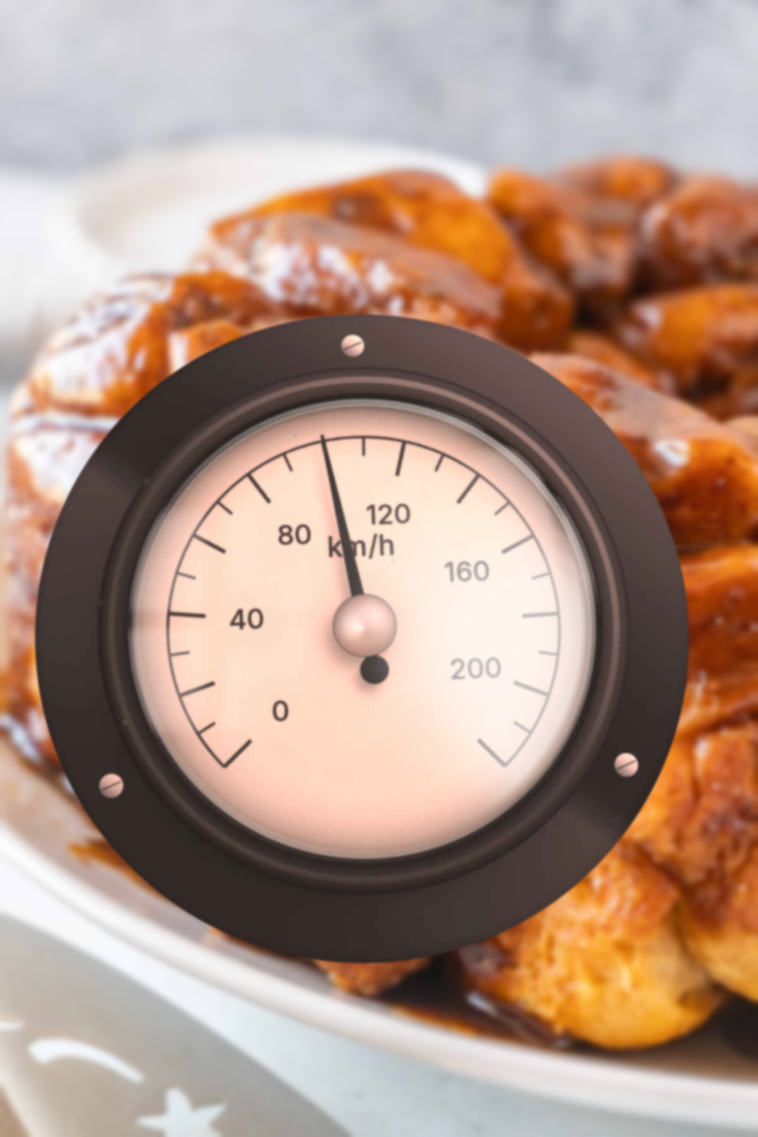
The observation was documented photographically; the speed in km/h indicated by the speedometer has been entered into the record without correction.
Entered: 100 km/h
